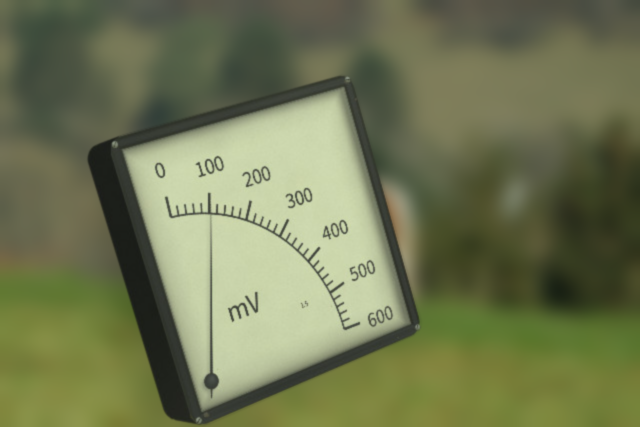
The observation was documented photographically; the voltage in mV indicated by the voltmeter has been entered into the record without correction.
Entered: 100 mV
